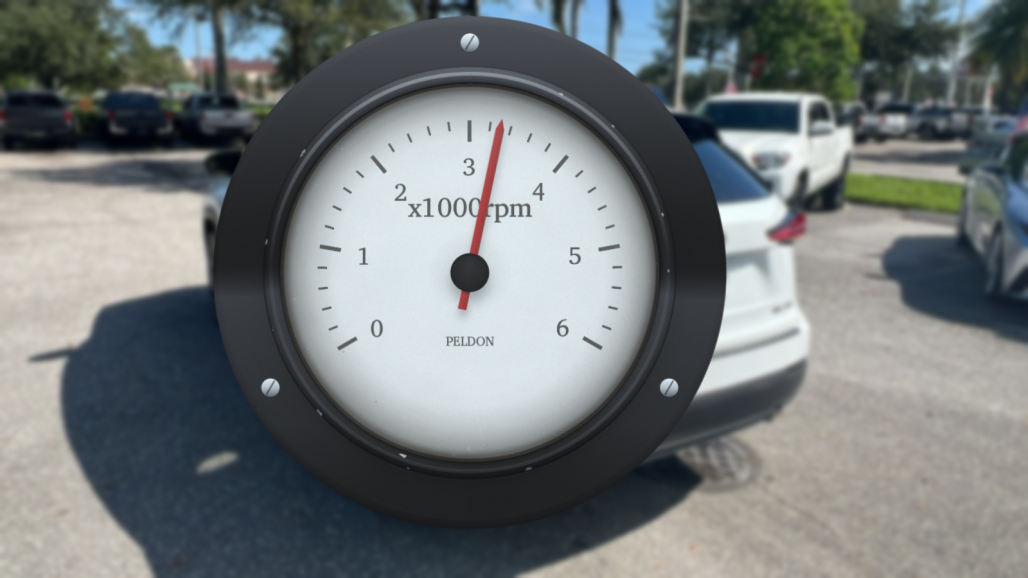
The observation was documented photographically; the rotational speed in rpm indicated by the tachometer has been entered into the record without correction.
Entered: 3300 rpm
